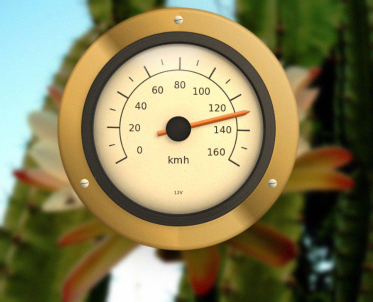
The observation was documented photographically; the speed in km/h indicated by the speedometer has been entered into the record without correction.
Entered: 130 km/h
